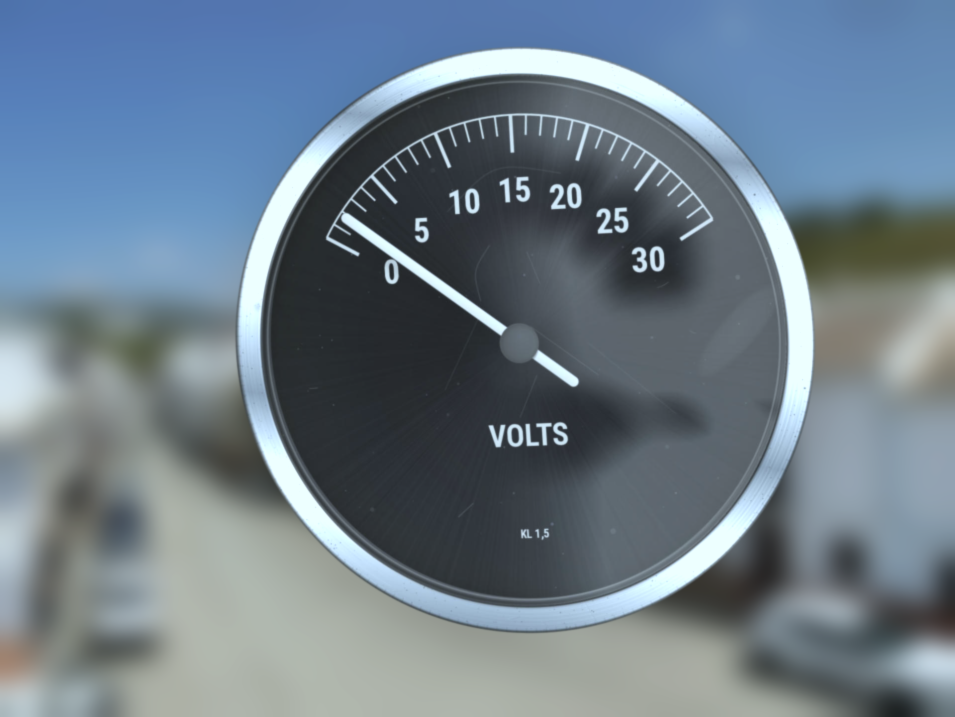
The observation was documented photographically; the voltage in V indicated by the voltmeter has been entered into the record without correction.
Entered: 2 V
